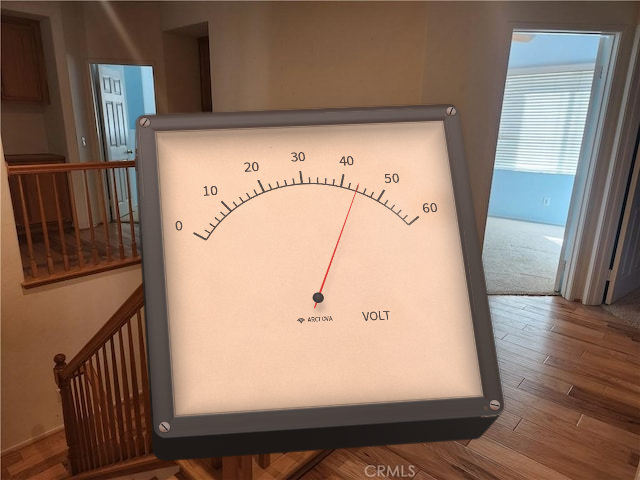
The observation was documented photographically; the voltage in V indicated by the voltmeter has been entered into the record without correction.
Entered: 44 V
